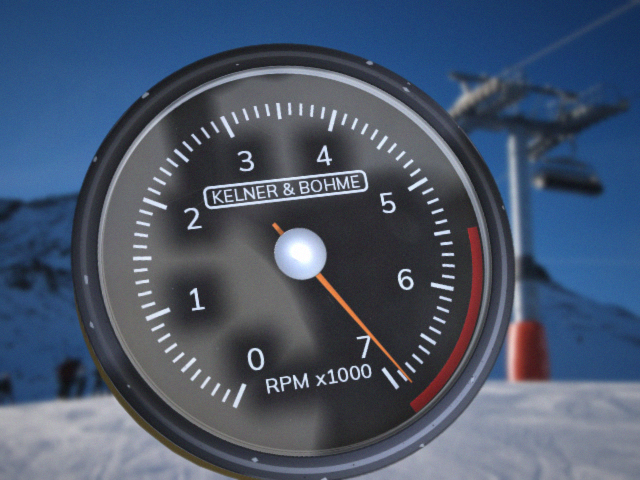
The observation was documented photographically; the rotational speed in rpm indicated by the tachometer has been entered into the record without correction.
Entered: 6900 rpm
